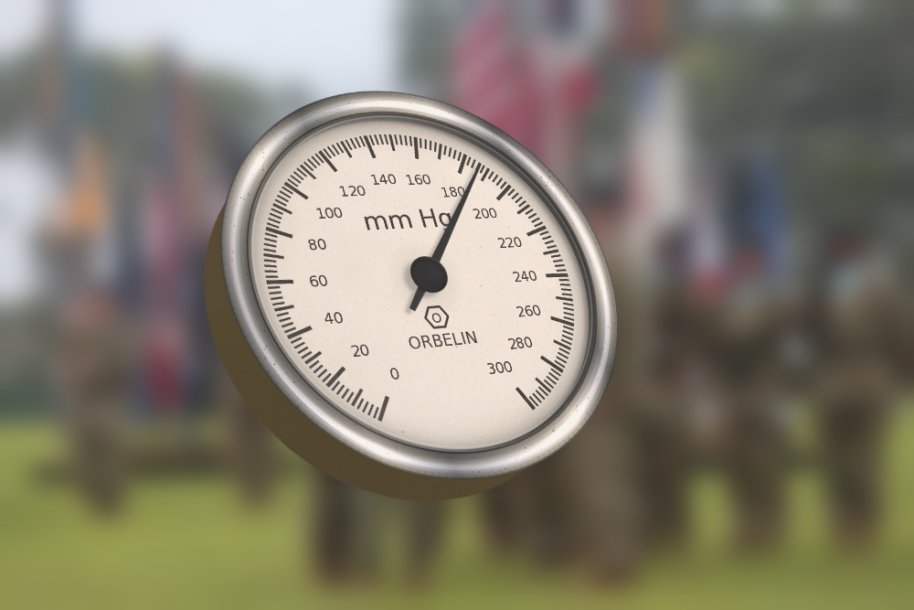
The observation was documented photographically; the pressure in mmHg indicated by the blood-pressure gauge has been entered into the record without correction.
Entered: 186 mmHg
